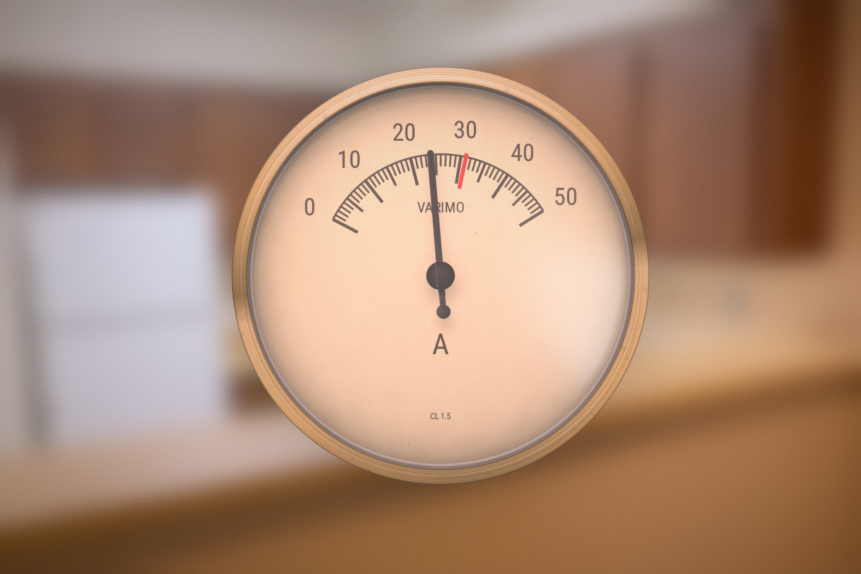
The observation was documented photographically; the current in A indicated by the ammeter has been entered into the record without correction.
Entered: 24 A
